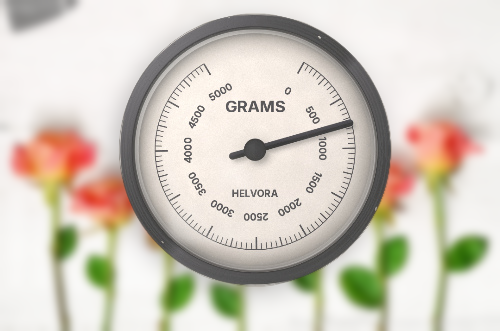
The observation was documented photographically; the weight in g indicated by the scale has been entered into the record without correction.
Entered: 750 g
